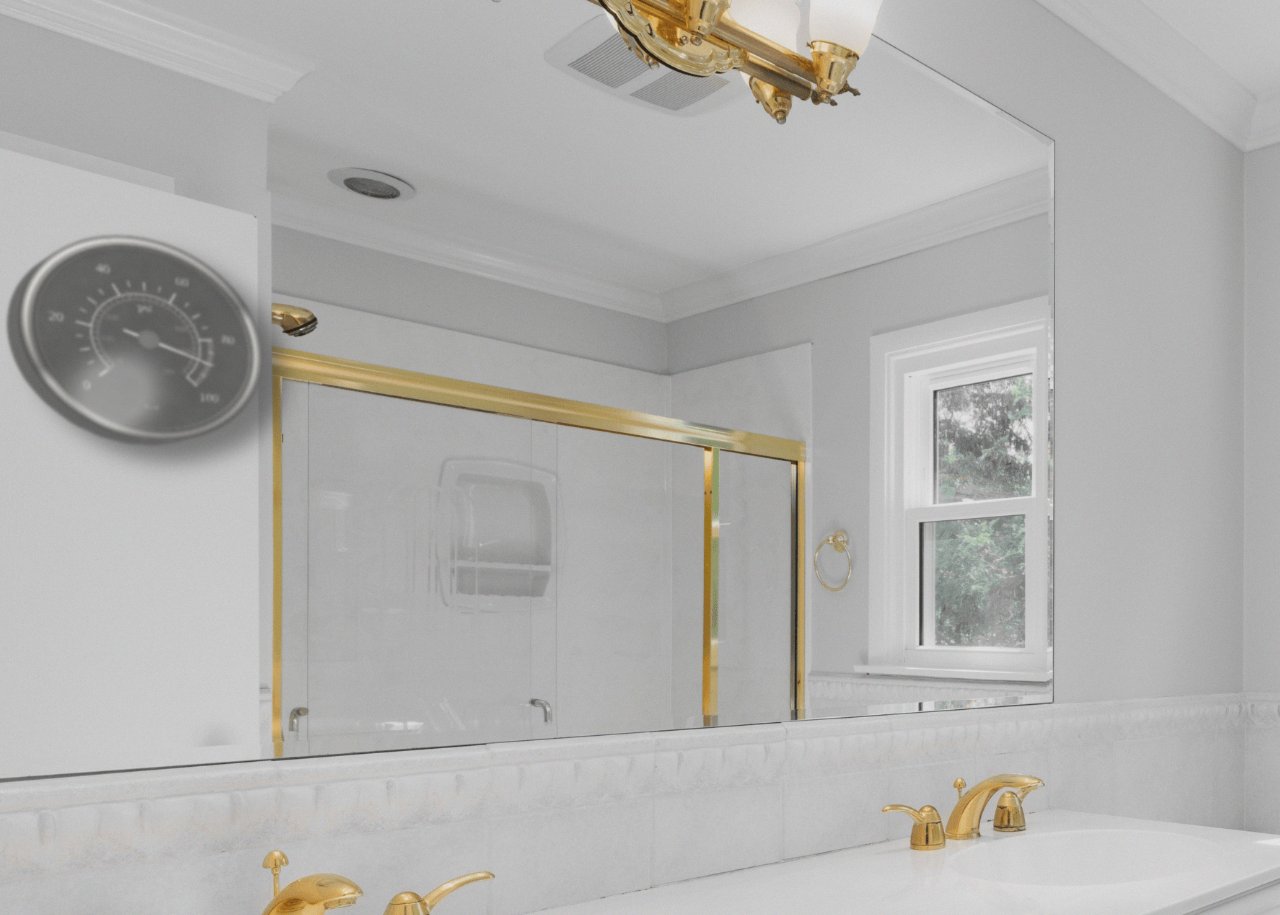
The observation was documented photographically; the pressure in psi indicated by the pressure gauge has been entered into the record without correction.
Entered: 90 psi
